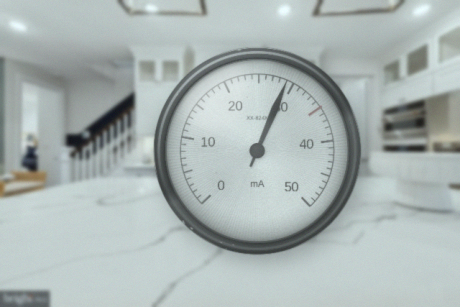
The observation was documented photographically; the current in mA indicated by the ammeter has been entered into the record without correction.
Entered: 29 mA
